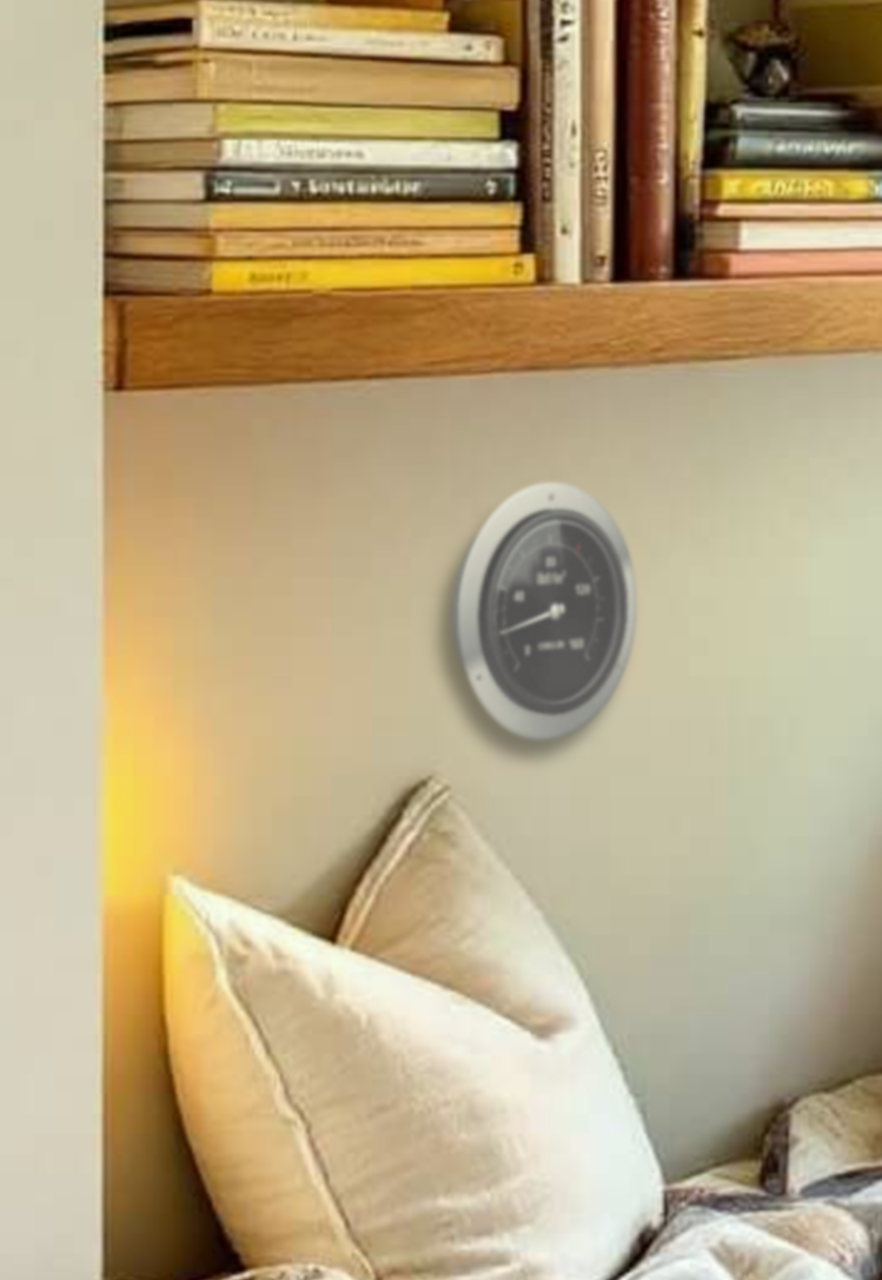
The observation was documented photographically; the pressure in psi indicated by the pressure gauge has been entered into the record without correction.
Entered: 20 psi
